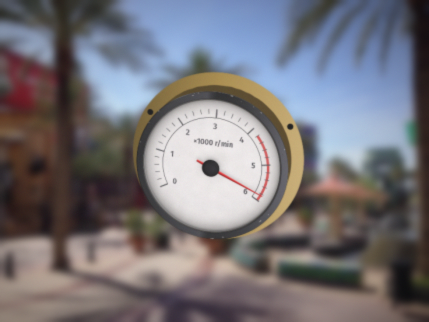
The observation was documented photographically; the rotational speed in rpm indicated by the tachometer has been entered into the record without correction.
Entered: 5800 rpm
